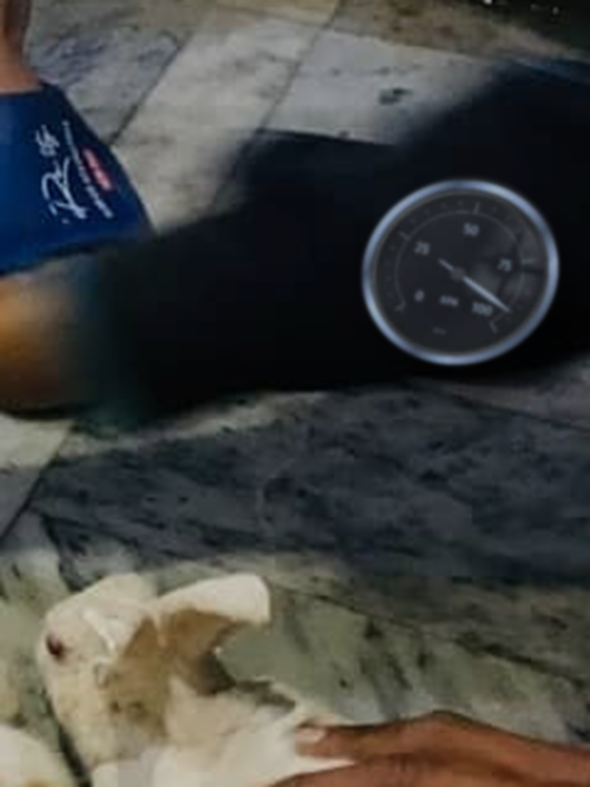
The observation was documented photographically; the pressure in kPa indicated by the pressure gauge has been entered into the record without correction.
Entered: 92.5 kPa
